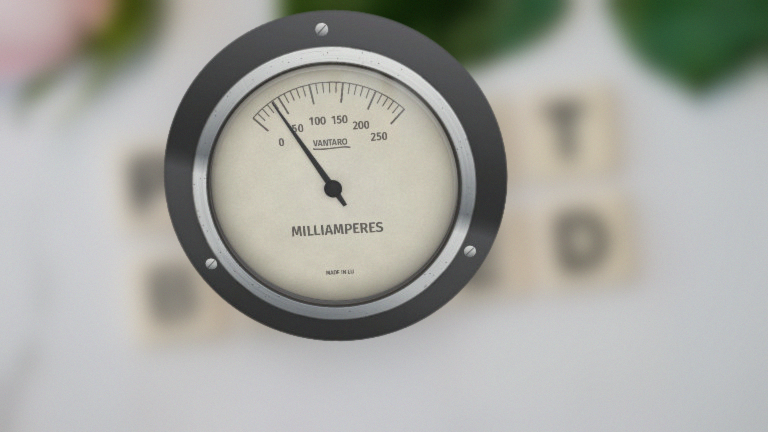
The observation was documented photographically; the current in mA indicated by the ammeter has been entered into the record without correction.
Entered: 40 mA
